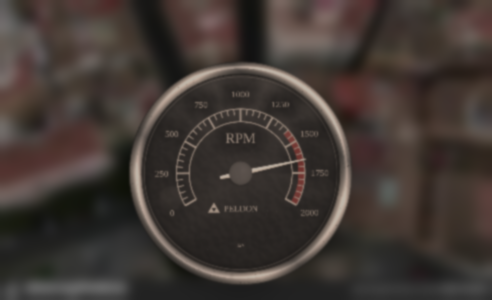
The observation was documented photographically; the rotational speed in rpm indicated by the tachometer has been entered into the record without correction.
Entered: 1650 rpm
